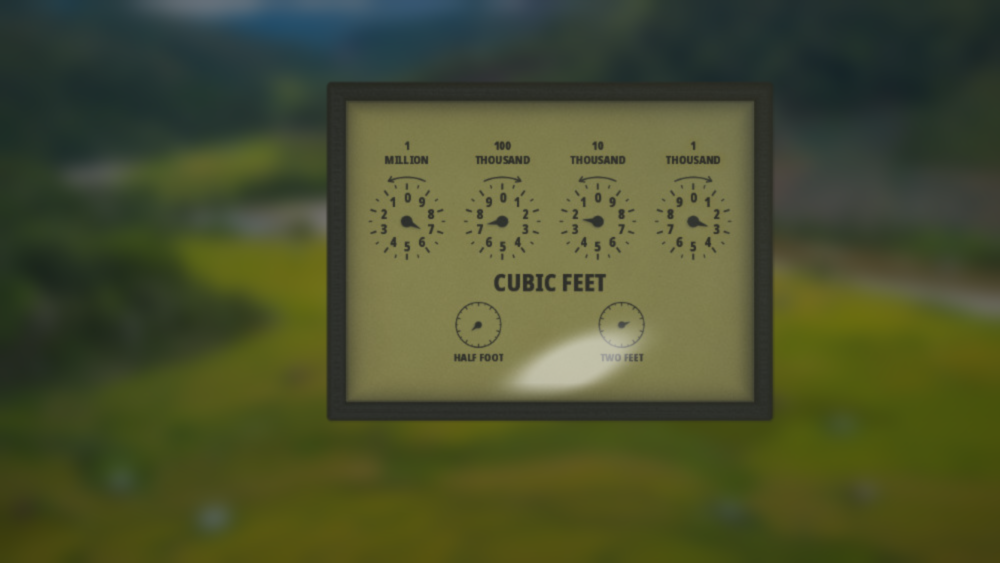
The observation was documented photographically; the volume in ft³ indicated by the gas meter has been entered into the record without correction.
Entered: 672300 ft³
